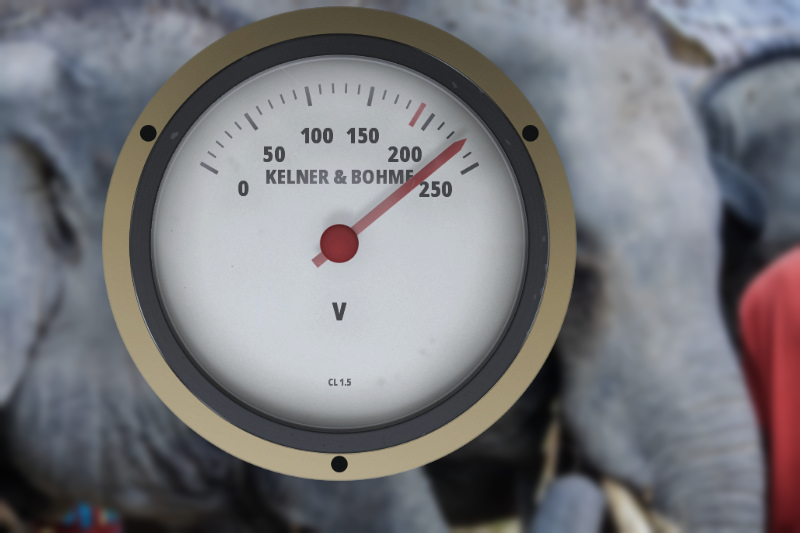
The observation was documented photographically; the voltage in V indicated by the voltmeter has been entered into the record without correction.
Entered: 230 V
